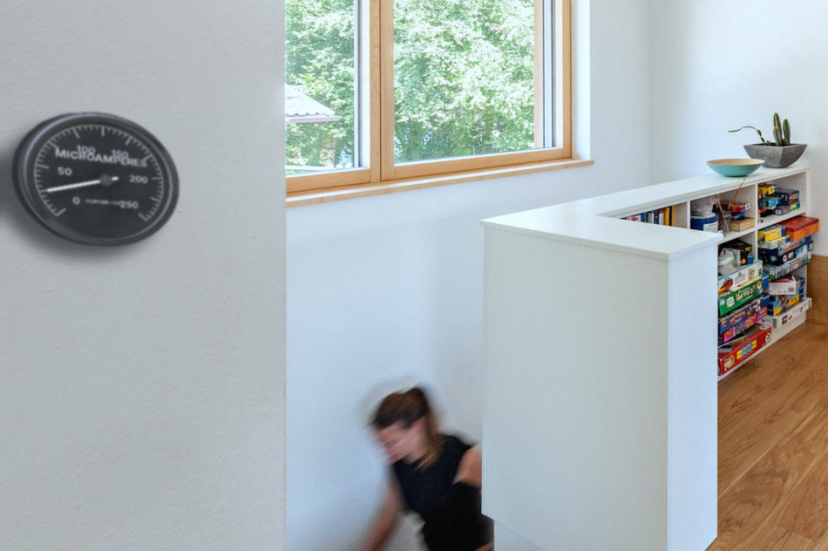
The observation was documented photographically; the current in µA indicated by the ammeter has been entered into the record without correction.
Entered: 25 µA
